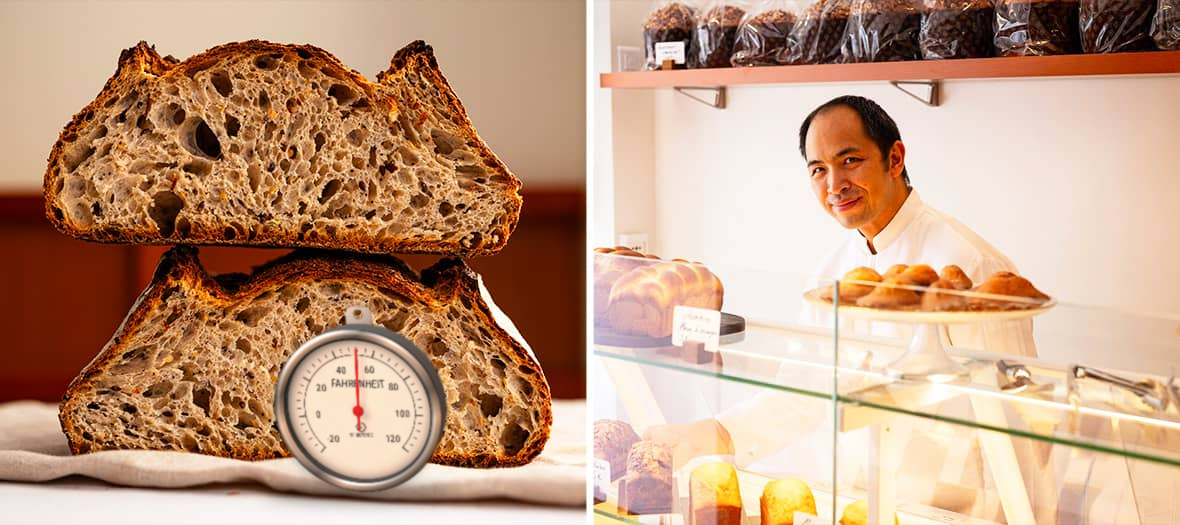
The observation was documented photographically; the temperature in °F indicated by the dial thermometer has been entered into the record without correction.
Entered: 52 °F
